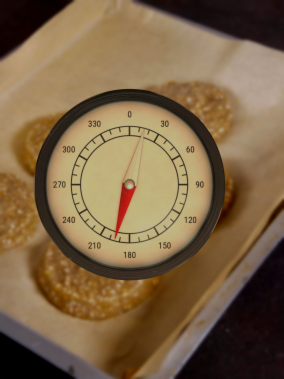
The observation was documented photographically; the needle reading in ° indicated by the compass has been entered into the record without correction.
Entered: 195 °
